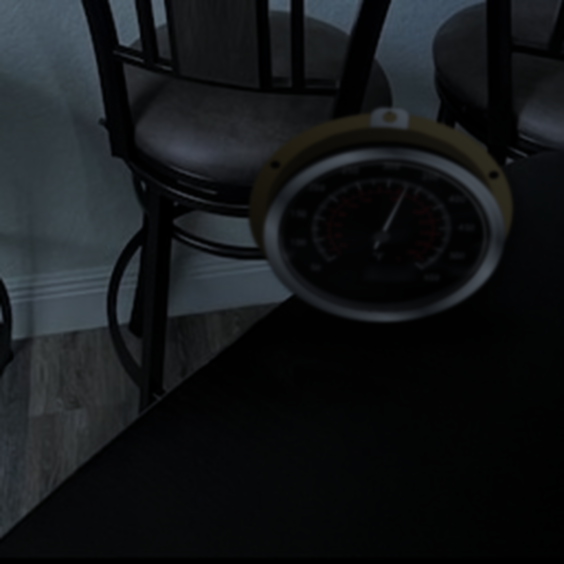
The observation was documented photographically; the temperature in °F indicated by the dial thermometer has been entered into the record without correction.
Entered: 325 °F
